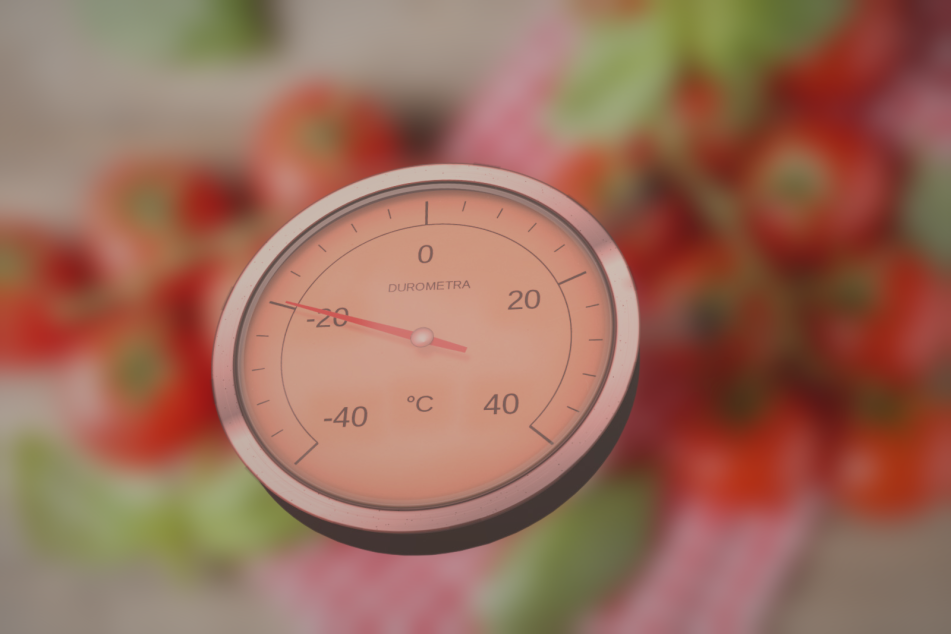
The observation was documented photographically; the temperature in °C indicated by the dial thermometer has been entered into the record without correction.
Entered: -20 °C
